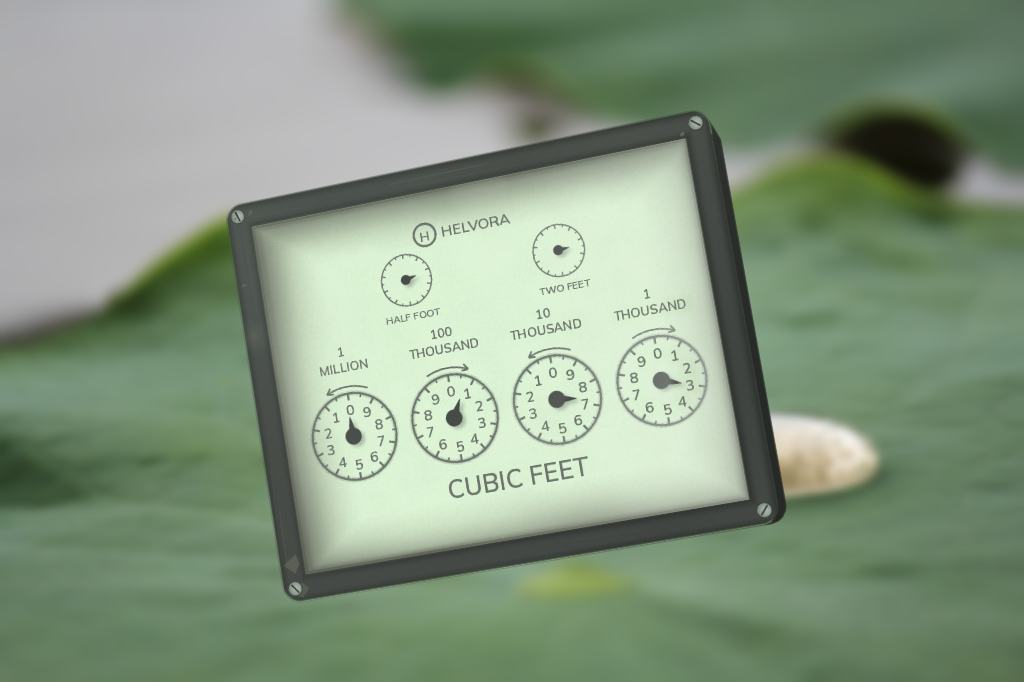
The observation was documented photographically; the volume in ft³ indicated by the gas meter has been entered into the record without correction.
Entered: 7300 ft³
